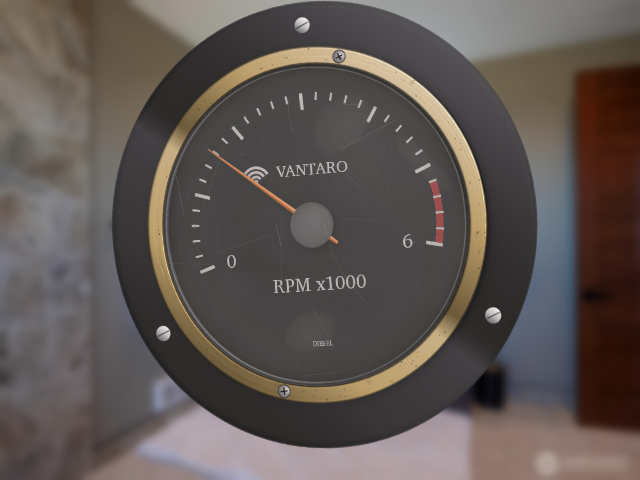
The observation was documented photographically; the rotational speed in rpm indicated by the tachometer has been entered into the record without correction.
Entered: 1600 rpm
